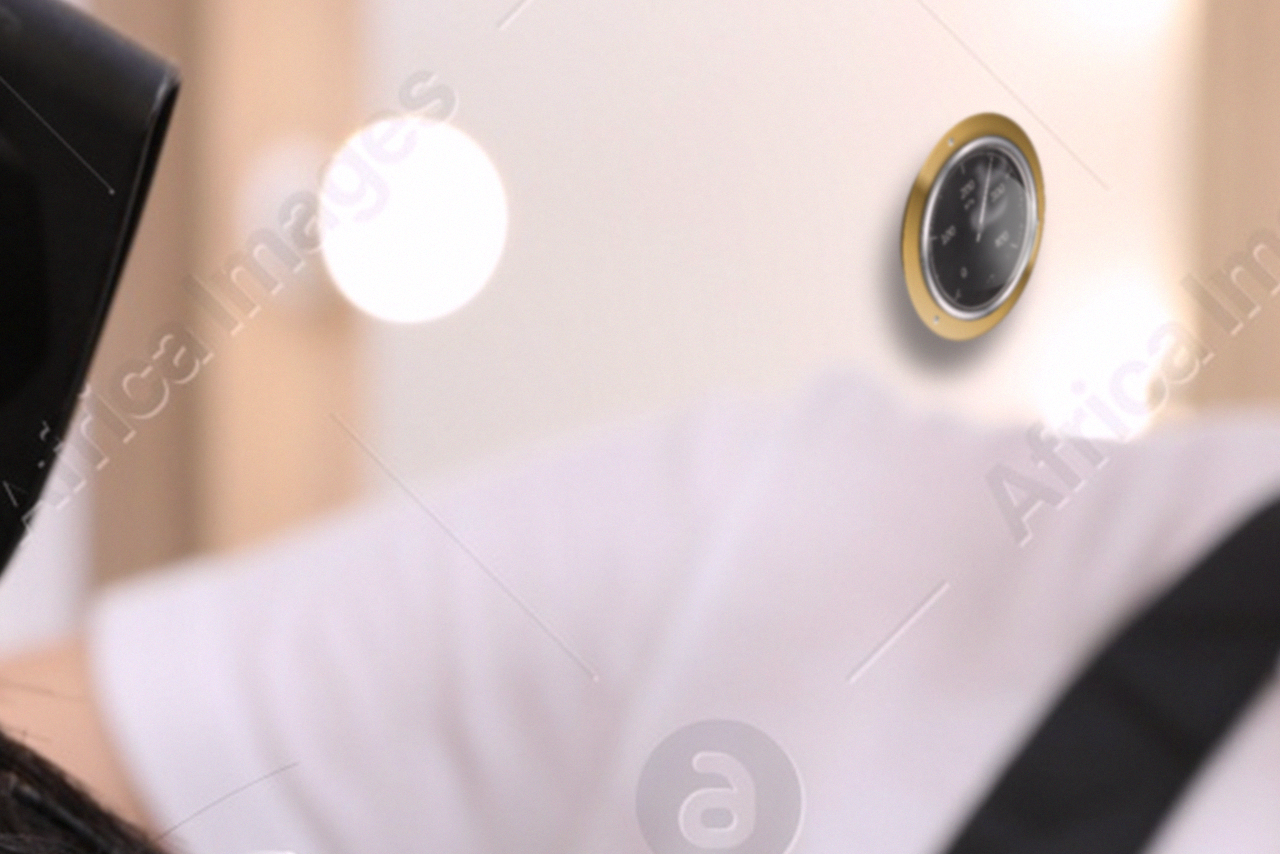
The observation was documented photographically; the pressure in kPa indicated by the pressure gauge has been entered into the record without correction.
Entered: 250 kPa
